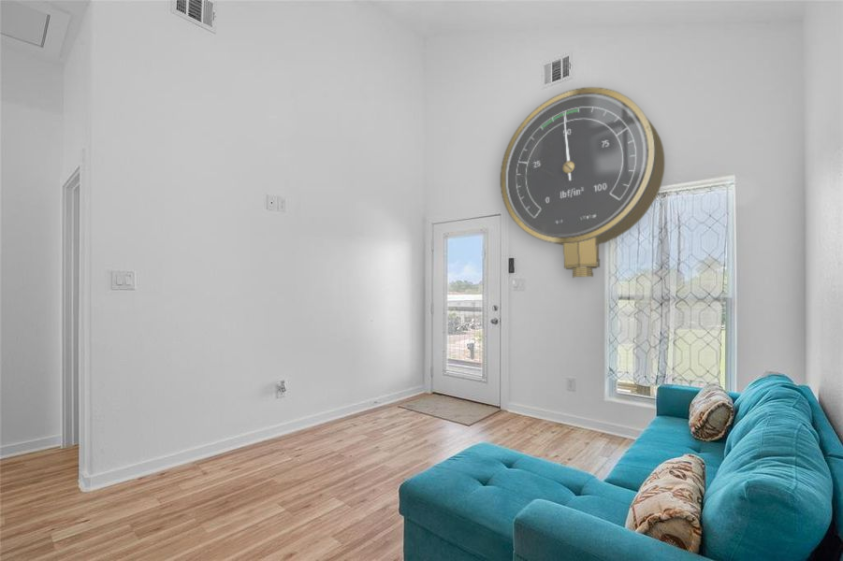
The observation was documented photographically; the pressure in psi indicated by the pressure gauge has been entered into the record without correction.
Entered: 50 psi
